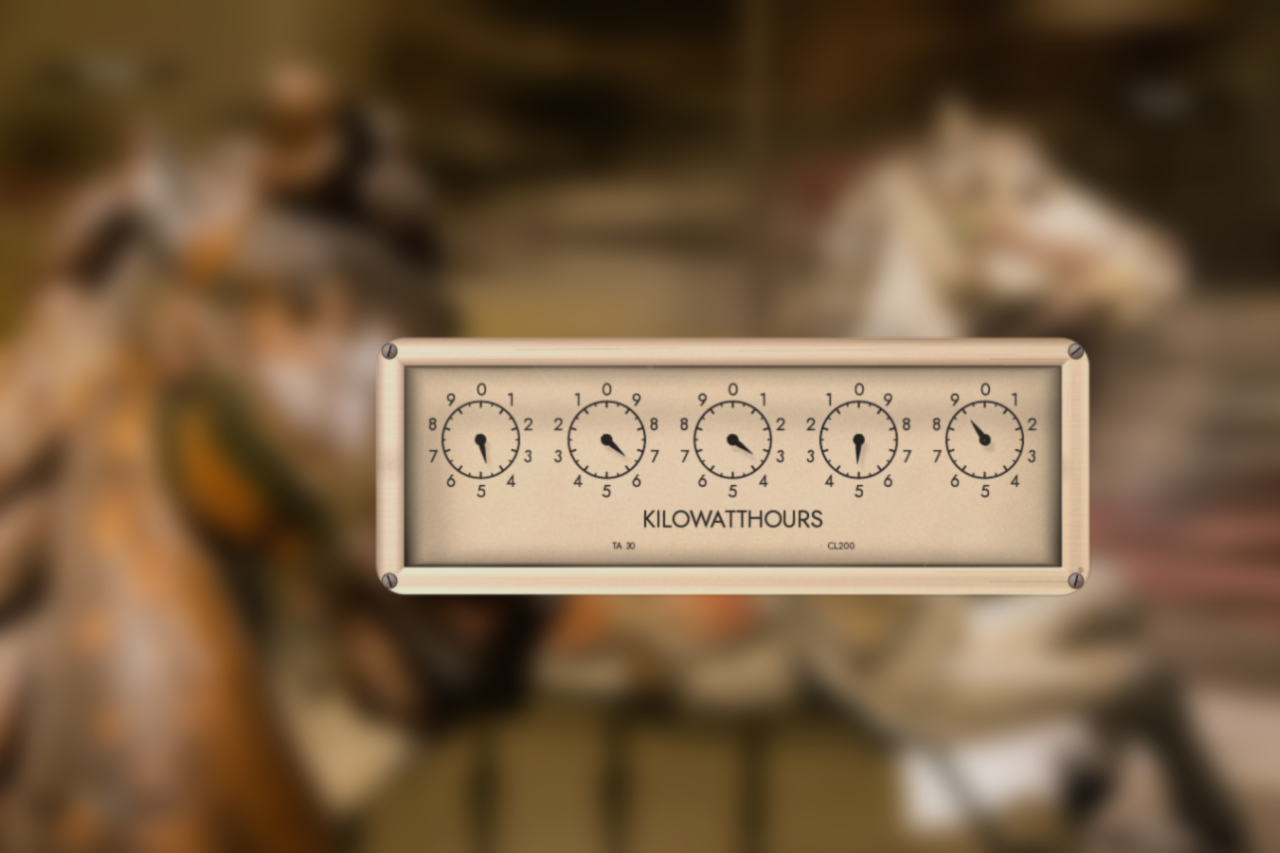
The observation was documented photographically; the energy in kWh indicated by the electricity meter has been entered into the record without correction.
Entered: 46349 kWh
